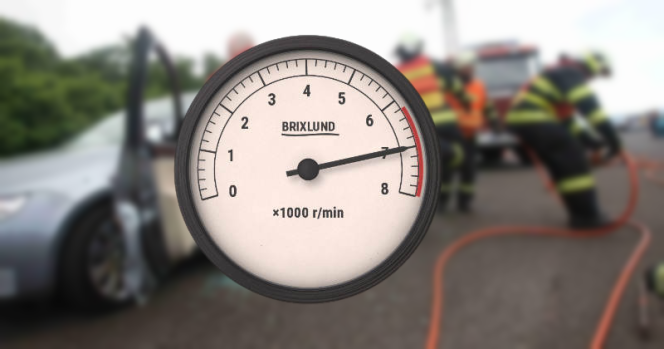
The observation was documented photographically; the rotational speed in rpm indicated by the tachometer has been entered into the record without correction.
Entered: 7000 rpm
